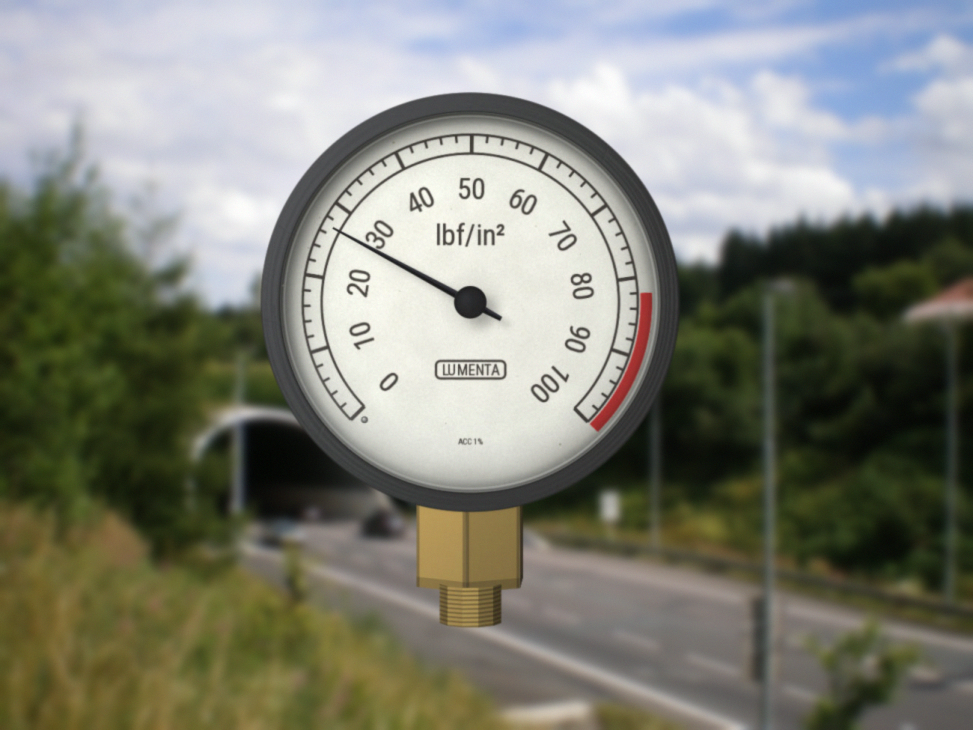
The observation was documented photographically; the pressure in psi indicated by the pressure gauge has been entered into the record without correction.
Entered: 27 psi
